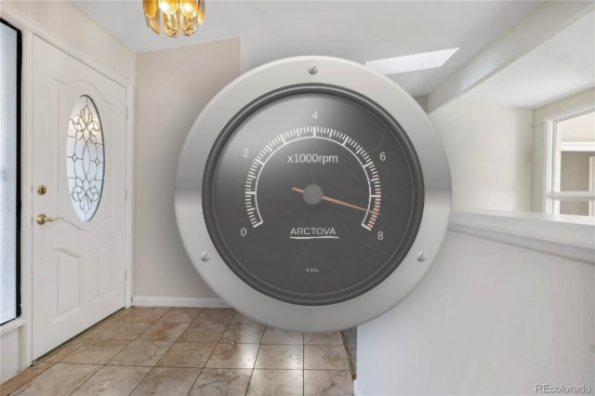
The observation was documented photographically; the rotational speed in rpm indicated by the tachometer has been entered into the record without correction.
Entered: 7500 rpm
